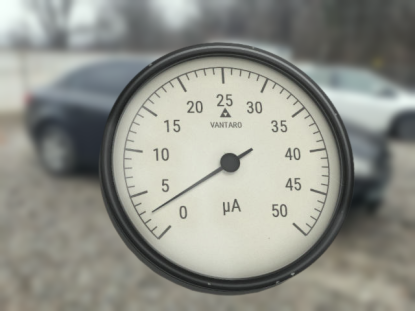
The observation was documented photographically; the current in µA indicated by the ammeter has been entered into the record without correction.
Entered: 2.5 µA
